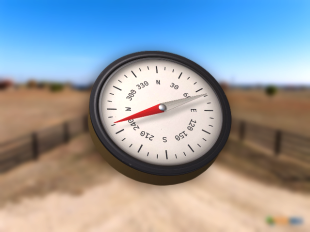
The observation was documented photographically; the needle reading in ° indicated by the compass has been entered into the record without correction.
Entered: 250 °
